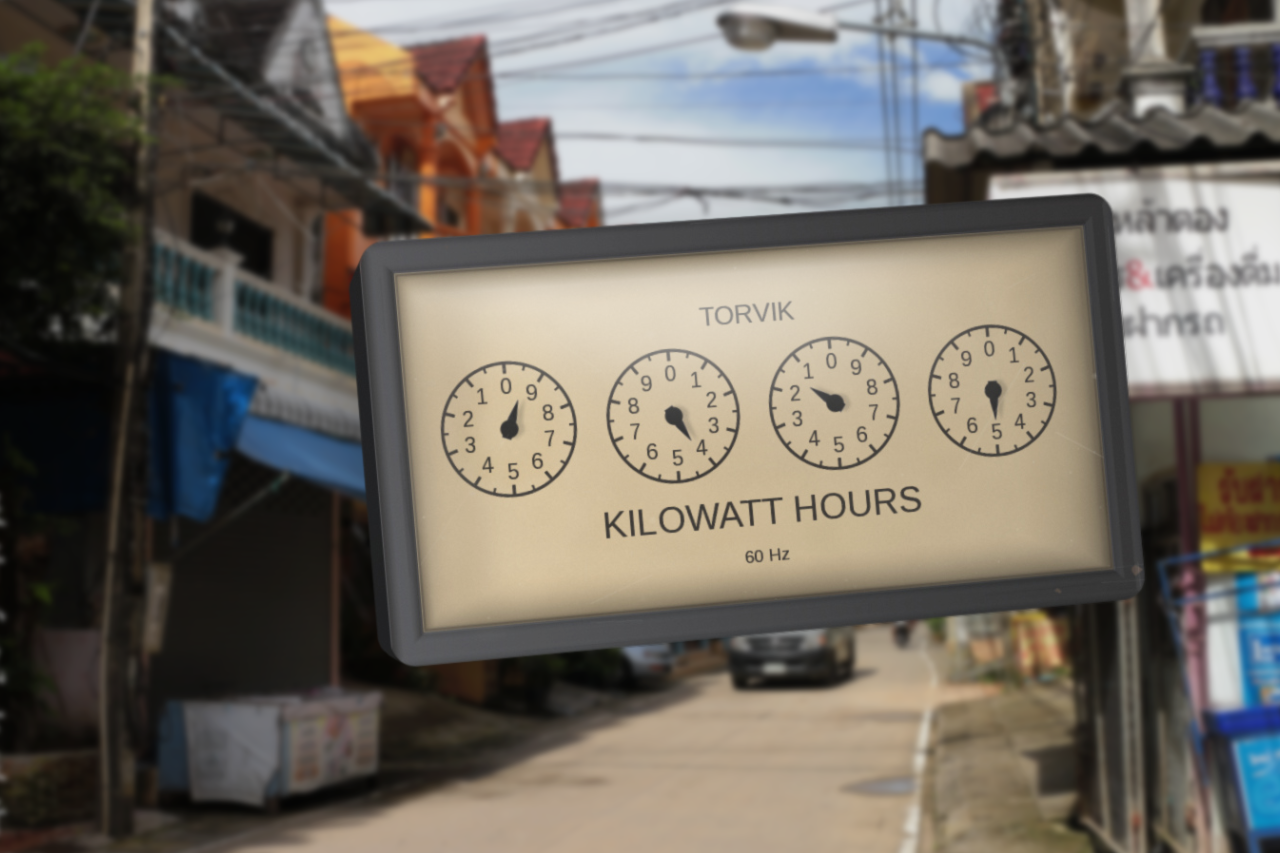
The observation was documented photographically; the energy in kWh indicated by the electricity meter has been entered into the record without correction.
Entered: 9415 kWh
